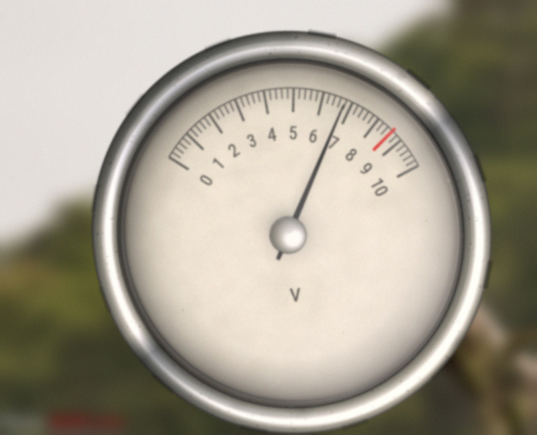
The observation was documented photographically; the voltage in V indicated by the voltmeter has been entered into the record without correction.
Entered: 6.8 V
